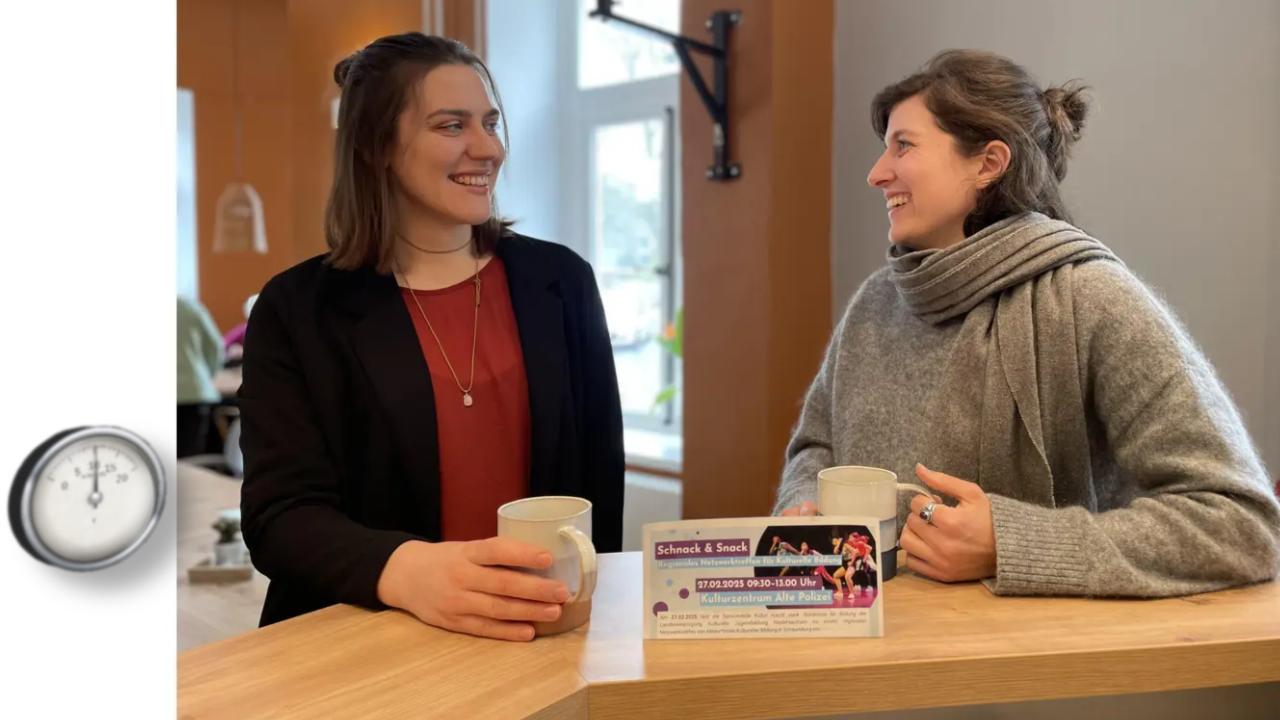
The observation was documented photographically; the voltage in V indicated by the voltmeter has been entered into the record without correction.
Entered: 10 V
